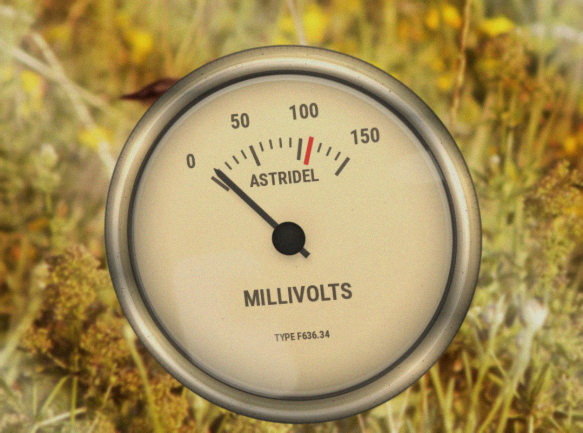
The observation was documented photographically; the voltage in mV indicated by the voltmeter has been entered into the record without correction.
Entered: 10 mV
